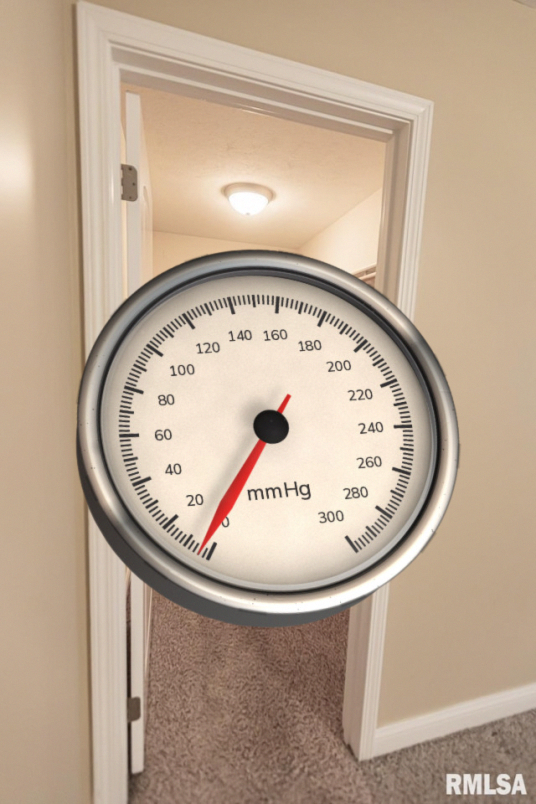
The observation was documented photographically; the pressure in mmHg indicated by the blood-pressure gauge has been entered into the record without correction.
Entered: 4 mmHg
